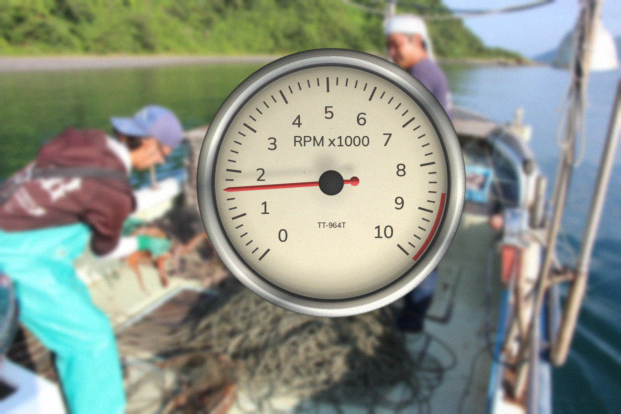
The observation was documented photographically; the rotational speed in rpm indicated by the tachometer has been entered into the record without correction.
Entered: 1600 rpm
